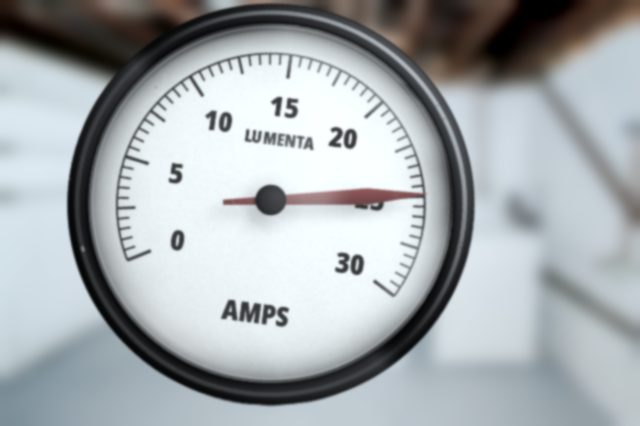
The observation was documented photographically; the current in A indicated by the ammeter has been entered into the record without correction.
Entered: 25 A
